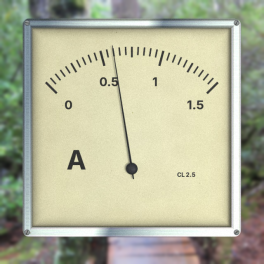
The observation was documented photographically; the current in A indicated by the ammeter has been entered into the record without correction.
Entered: 0.6 A
